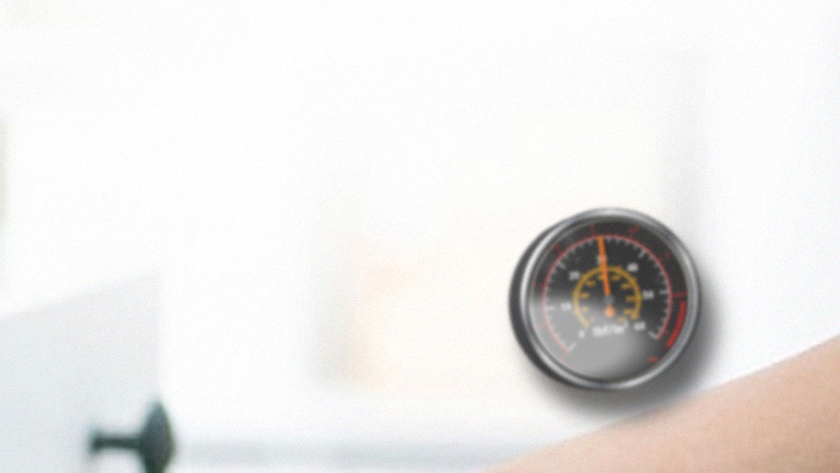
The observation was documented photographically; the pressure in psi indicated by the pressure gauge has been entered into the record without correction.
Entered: 30 psi
